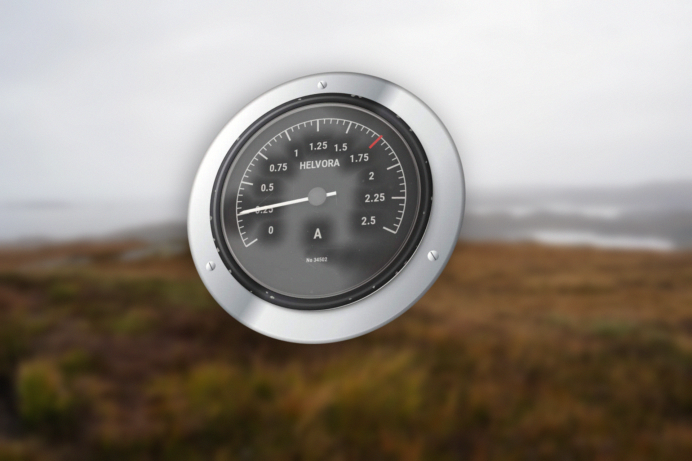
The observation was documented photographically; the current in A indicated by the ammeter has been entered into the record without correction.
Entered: 0.25 A
